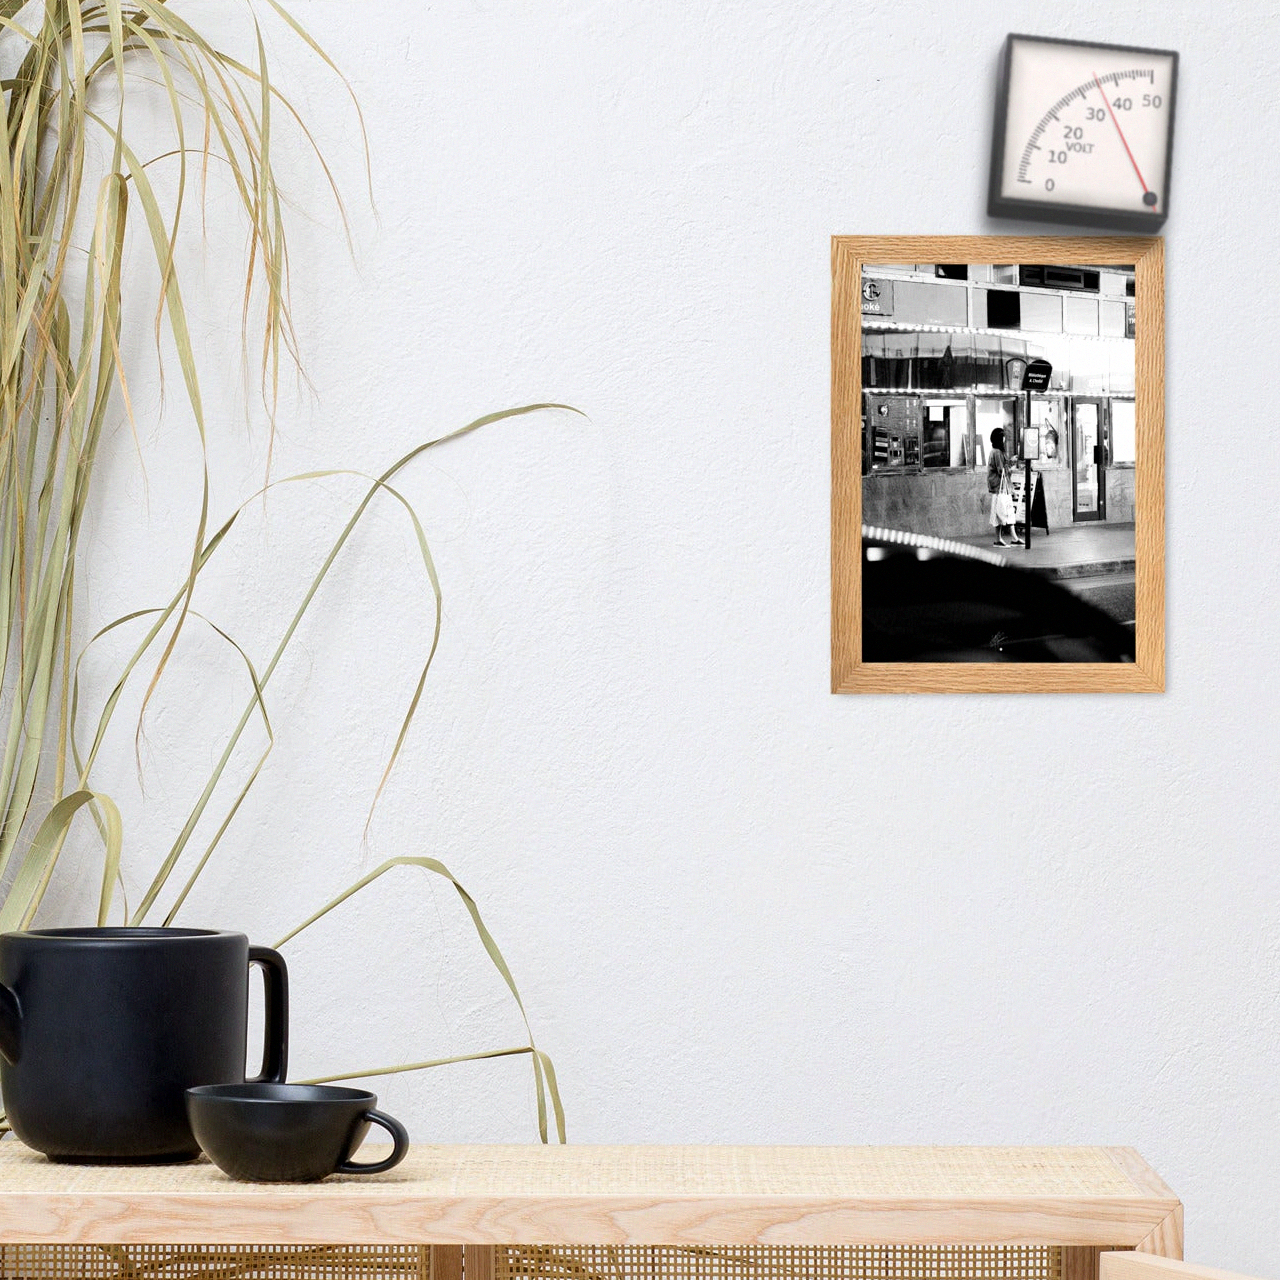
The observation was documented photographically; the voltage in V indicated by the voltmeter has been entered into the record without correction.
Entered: 35 V
